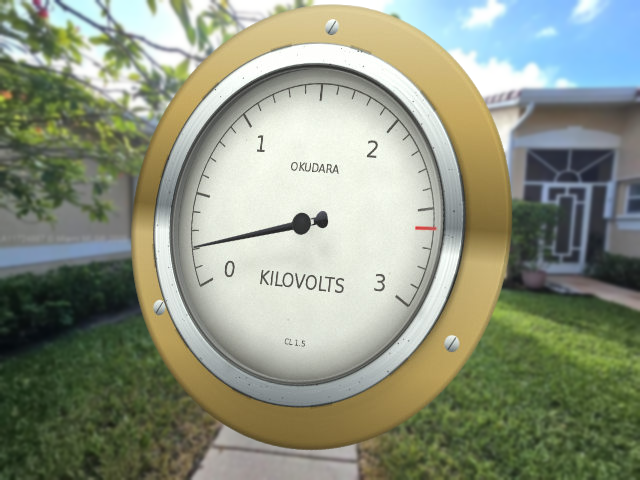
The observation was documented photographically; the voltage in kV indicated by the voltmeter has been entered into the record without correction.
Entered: 0.2 kV
